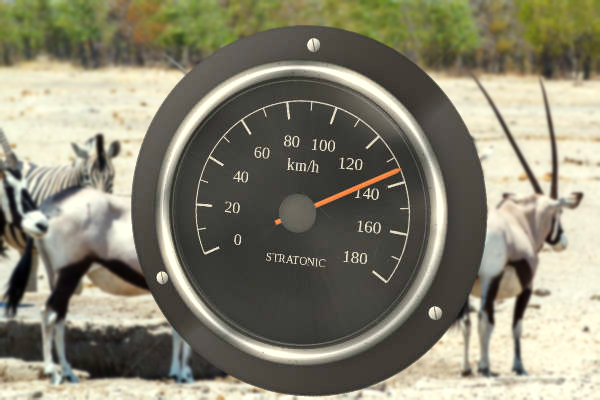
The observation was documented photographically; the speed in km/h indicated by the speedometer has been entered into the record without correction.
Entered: 135 km/h
